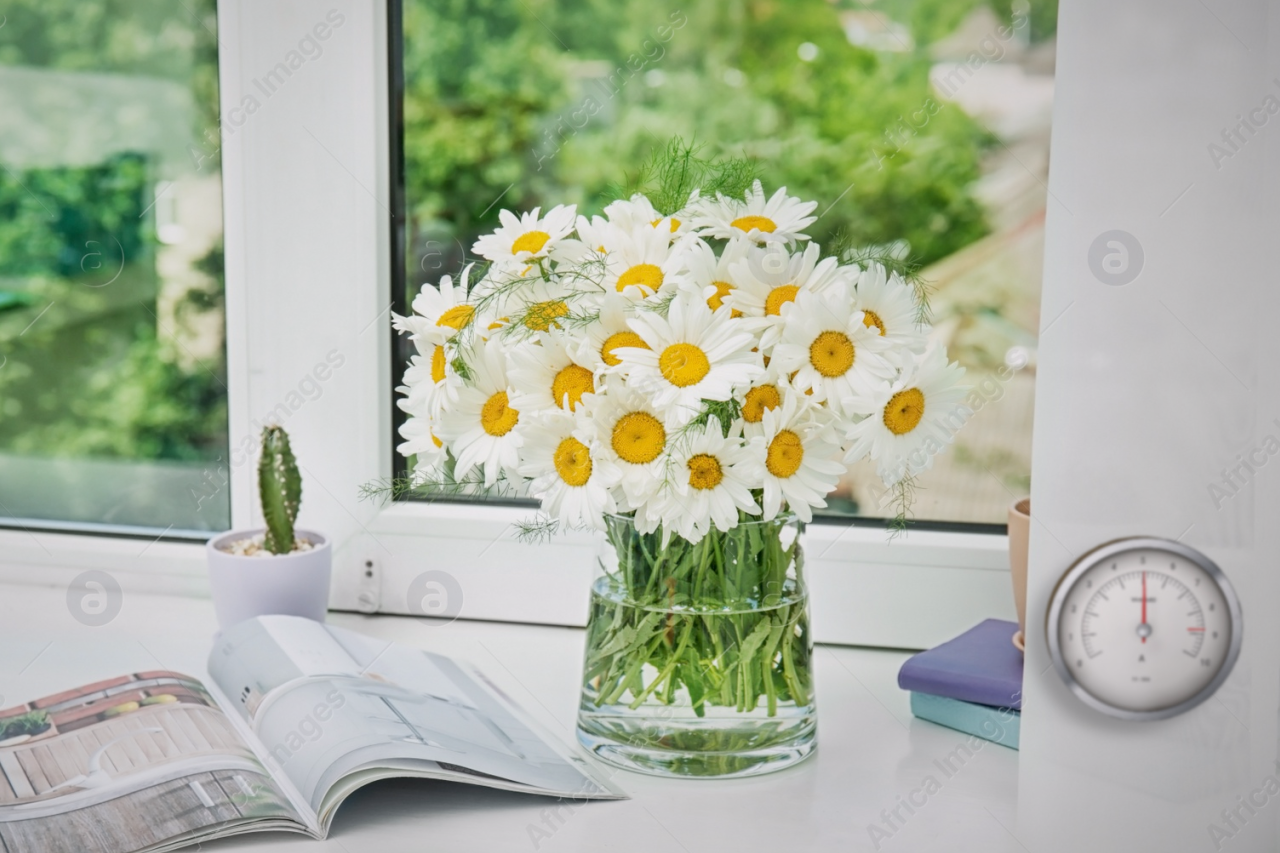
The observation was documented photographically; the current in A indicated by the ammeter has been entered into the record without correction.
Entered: 5 A
